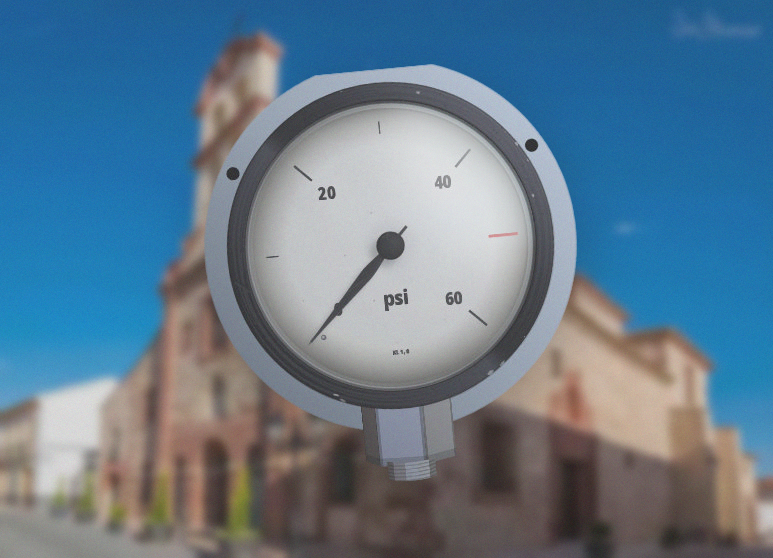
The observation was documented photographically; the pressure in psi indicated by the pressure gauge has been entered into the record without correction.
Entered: 0 psi
